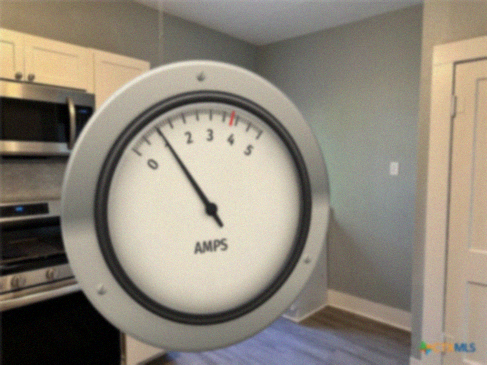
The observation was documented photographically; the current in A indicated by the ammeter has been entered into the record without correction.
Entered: 1 A
